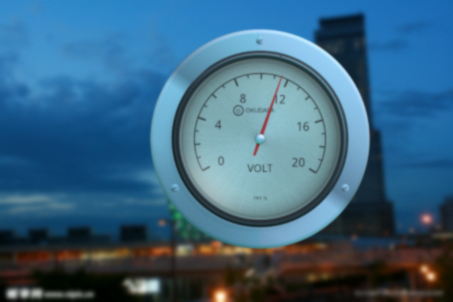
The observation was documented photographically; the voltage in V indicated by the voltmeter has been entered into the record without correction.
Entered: 11.5 V
